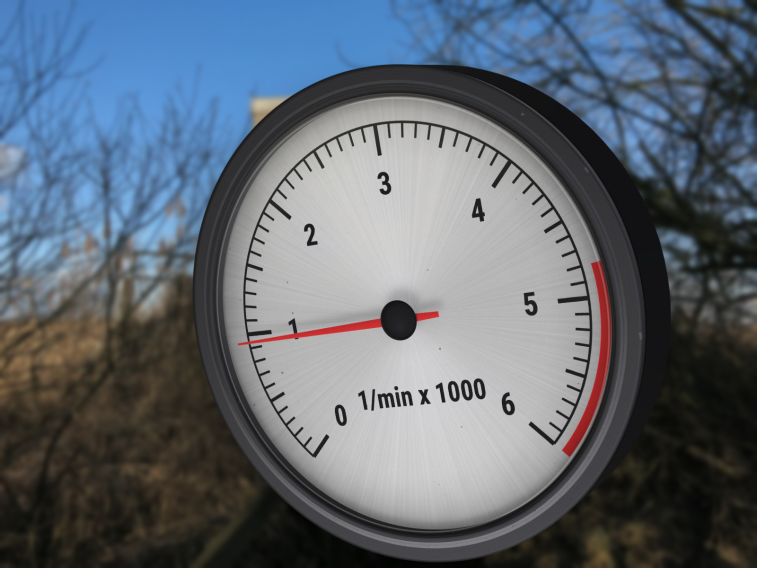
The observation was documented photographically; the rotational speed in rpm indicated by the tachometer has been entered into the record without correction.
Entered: 950 rpm
